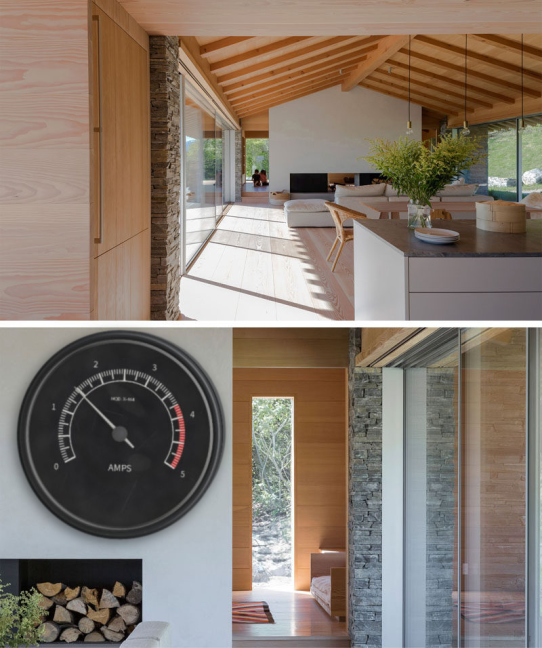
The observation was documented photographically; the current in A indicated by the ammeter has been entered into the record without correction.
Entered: 1.5 A
